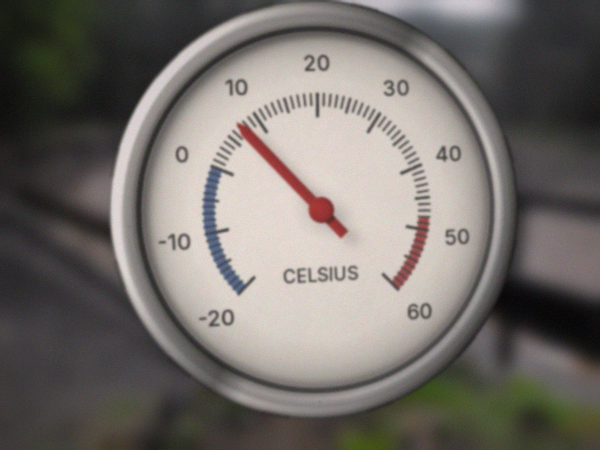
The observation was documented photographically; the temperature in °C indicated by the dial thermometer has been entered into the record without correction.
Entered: 7 °C
